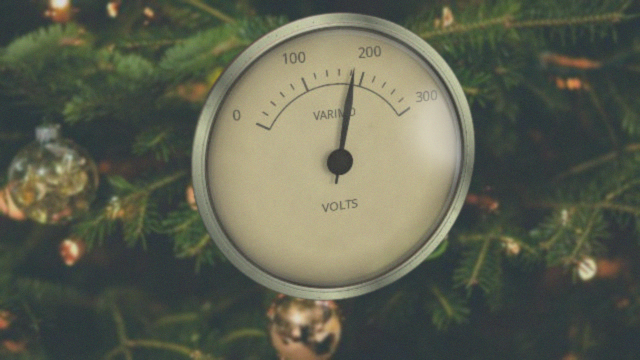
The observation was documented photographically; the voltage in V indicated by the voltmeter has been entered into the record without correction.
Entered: 180 V
